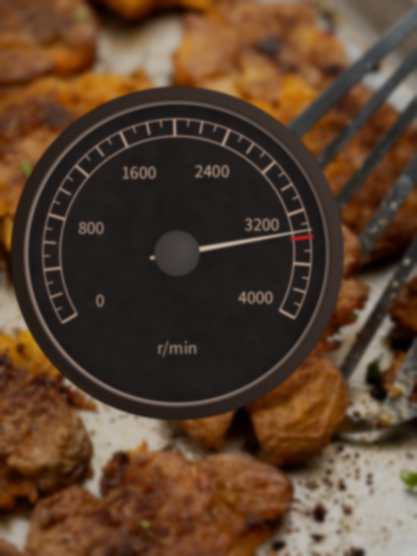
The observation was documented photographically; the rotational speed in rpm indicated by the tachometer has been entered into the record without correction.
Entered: 3350 rpm
